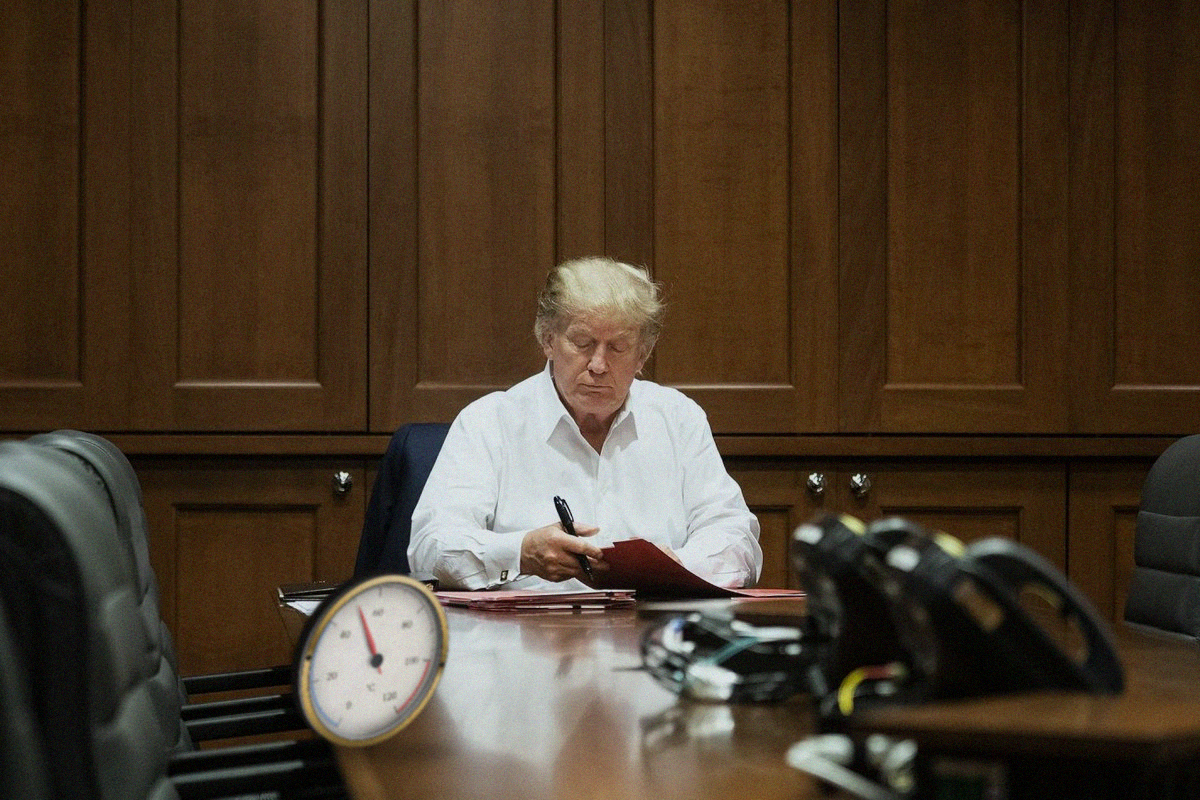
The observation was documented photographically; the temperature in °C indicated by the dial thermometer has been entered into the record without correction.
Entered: 50 °C
